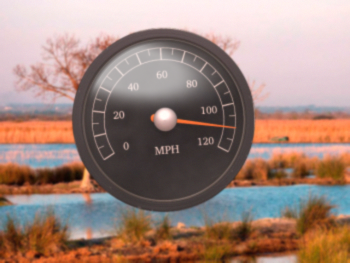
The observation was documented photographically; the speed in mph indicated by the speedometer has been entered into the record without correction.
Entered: 110 mph
